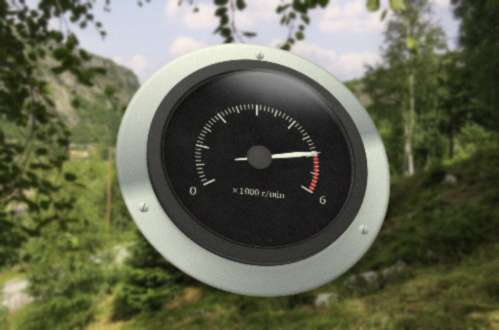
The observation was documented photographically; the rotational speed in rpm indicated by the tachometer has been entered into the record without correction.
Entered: 5000 rpm
